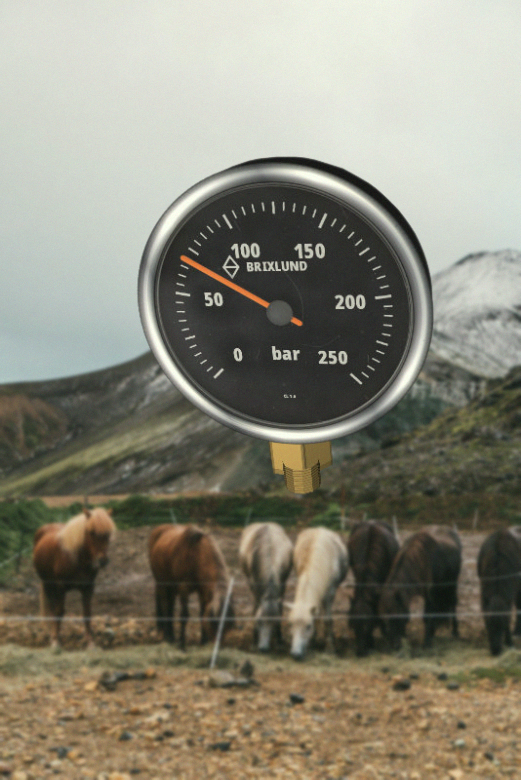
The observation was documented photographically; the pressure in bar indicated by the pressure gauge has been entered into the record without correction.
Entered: 70 bar
